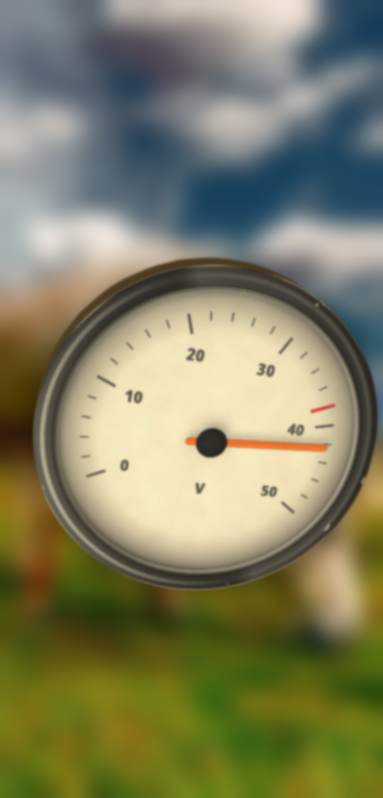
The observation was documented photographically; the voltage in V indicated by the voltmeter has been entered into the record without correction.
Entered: 42 V
